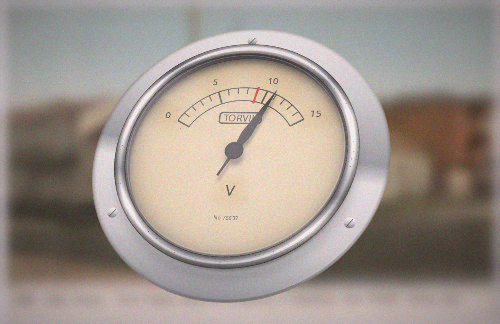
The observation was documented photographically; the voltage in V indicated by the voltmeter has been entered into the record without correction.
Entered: 11 V
